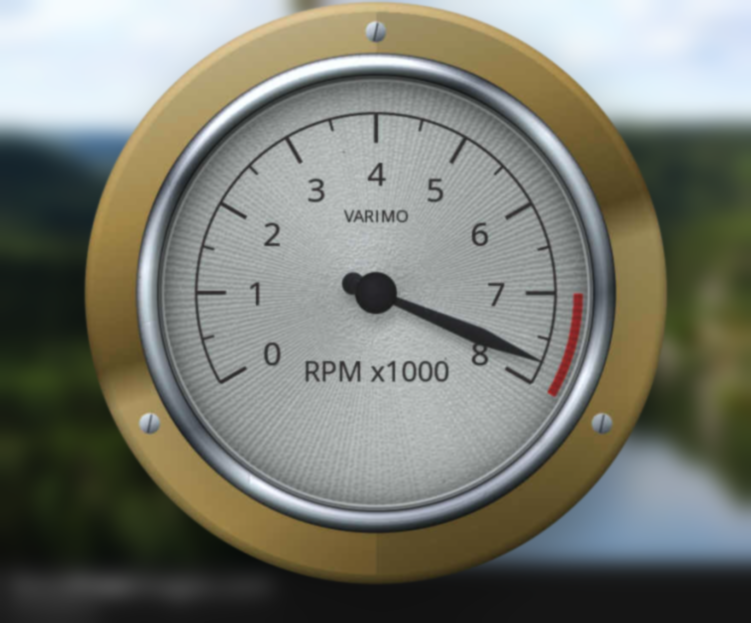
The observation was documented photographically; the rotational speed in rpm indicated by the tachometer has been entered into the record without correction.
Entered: 7750 rpm
